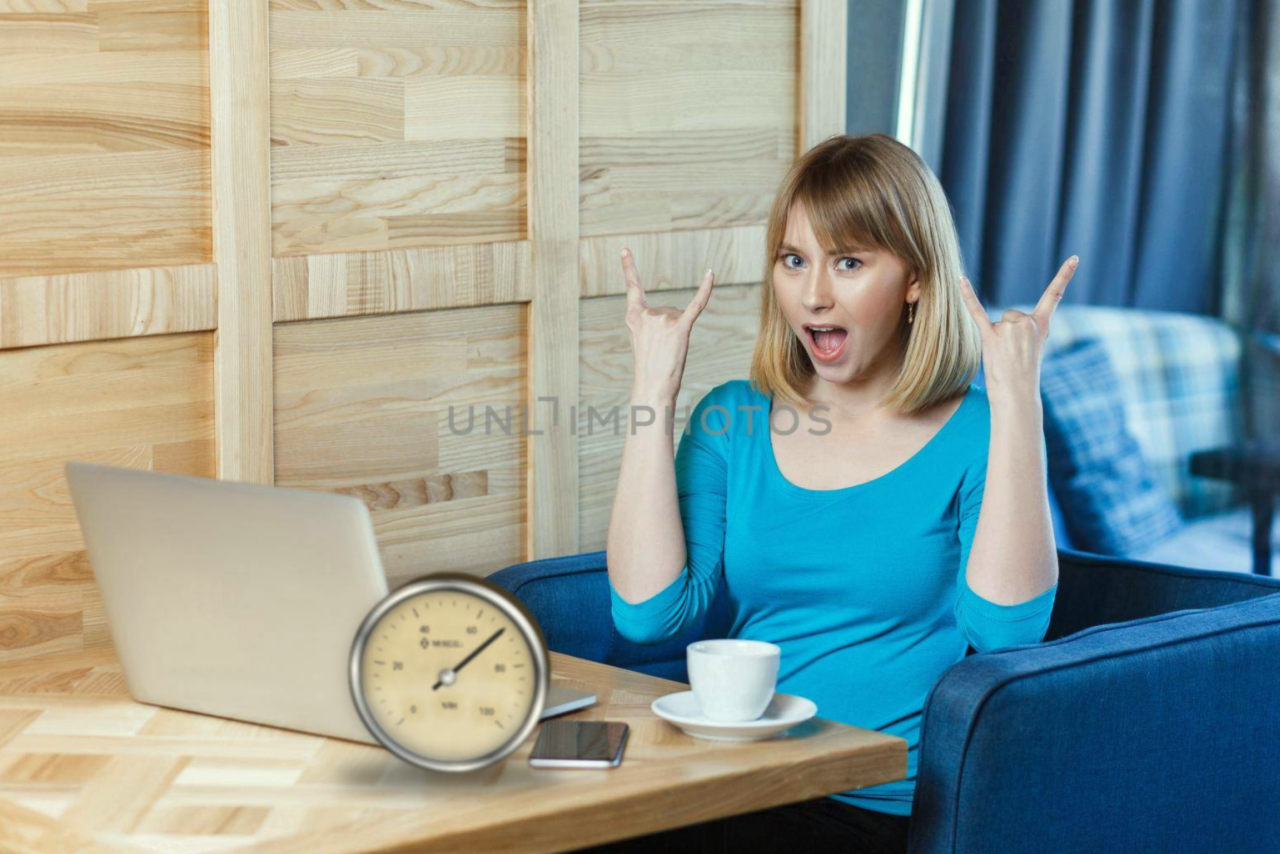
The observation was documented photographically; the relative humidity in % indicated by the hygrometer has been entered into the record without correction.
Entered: 68 %
